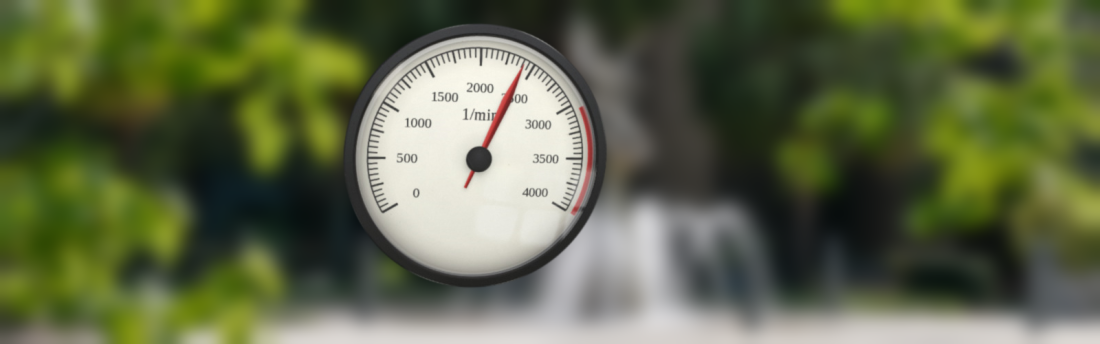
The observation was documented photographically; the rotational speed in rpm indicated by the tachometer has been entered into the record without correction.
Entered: 2400 rpm
